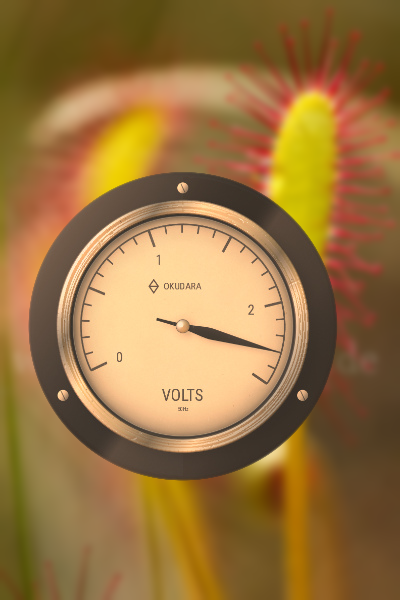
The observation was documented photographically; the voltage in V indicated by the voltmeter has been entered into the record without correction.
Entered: 2.3 V
